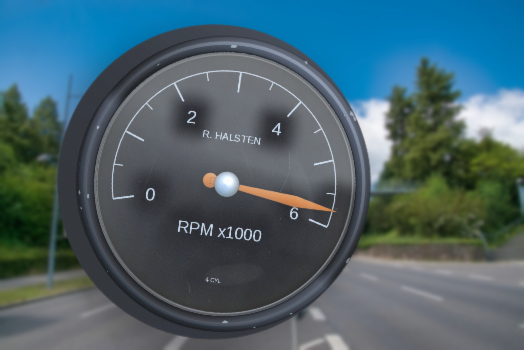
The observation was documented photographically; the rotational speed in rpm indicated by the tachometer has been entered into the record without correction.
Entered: 5750 rpm
